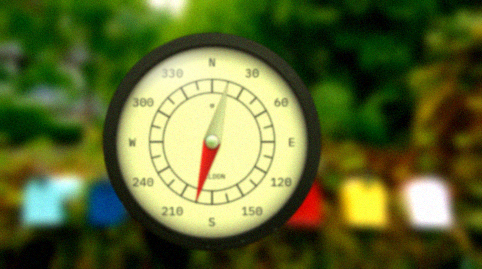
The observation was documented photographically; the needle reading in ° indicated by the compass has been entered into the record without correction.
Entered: 195 °
